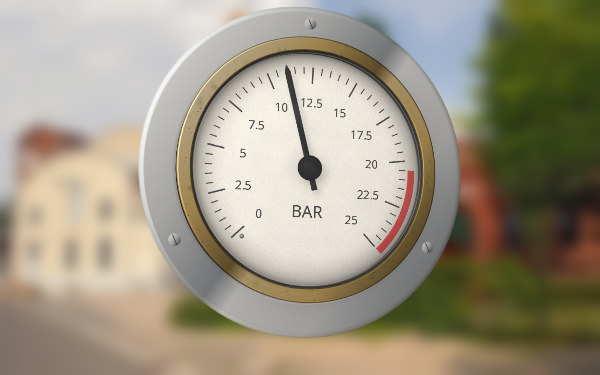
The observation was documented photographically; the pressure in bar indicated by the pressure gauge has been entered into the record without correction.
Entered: 11 bar
